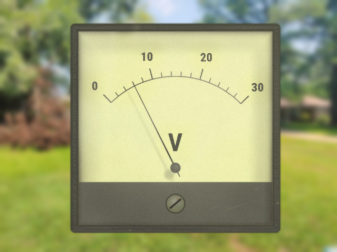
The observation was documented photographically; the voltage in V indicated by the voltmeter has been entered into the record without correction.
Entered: 6 V
